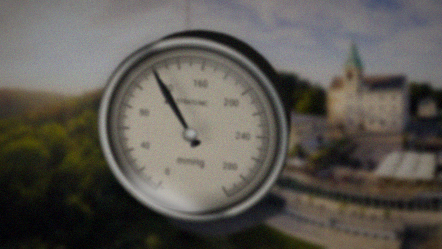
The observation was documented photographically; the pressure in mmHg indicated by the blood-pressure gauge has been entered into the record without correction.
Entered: 120 mmHg
